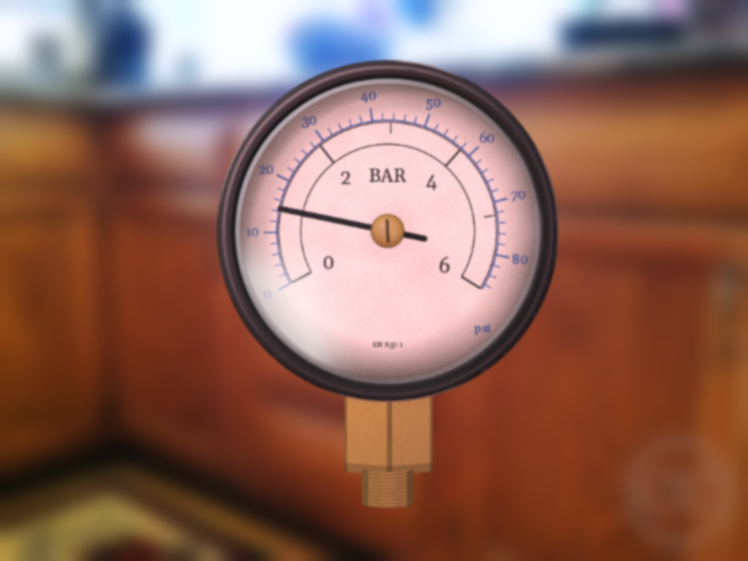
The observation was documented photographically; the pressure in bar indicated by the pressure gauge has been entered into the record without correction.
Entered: 1 bar
